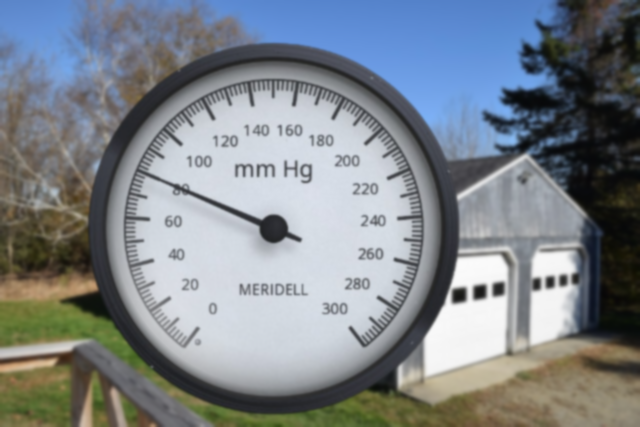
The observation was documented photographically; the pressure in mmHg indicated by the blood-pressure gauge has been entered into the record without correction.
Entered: 80 mmHg
